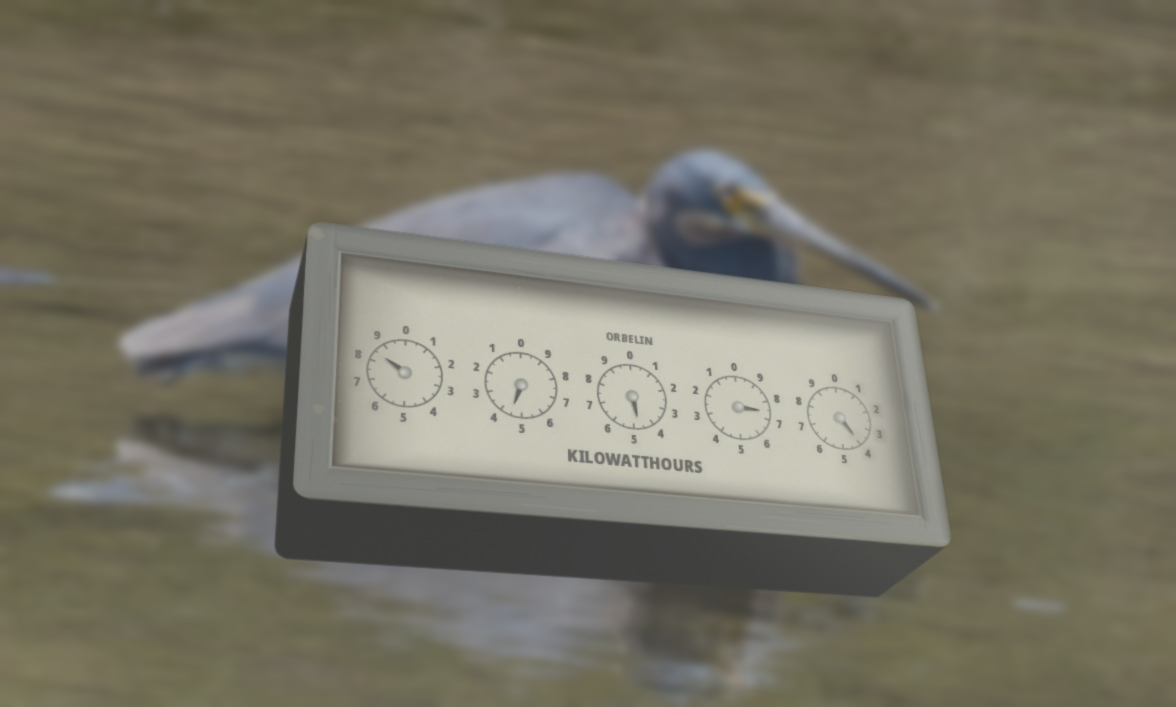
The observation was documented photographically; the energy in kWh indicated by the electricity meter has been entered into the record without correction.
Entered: 84474 kWh
